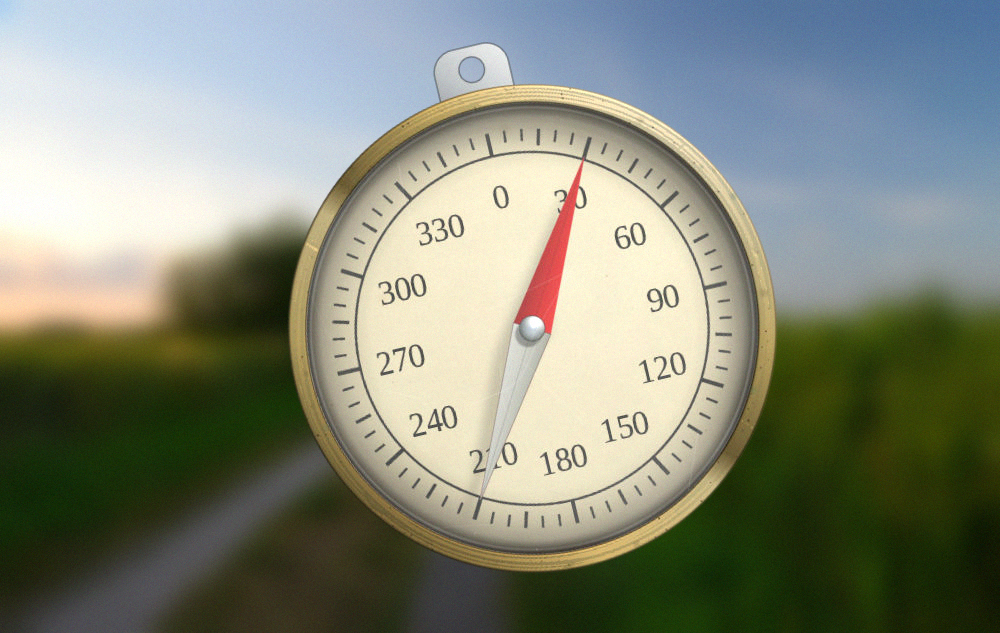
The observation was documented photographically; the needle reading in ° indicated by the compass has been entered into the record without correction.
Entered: 30 °
